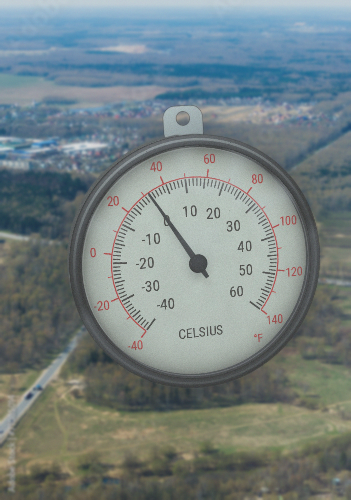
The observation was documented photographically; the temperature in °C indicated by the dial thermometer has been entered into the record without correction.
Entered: 0 °C
